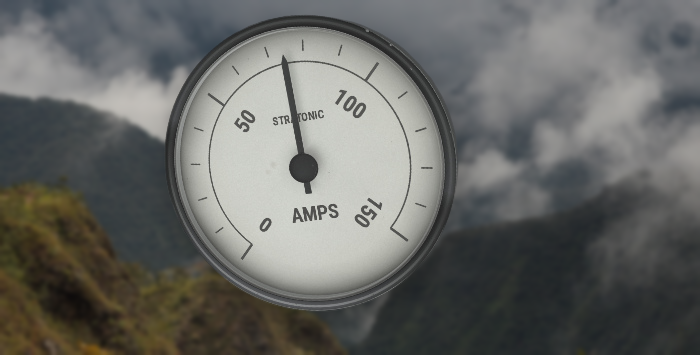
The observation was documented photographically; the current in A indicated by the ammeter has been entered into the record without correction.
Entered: 75 A
